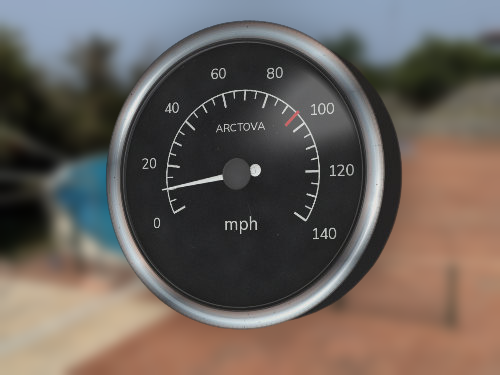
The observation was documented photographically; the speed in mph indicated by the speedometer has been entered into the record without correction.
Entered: 10 mph
